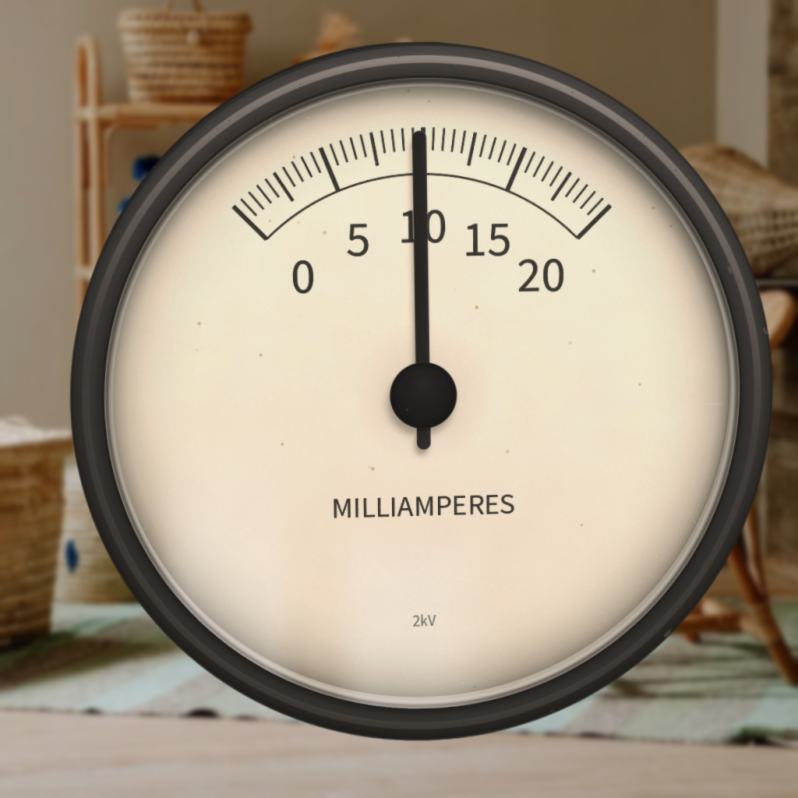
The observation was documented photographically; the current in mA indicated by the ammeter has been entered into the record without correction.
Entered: 9.75 mA
